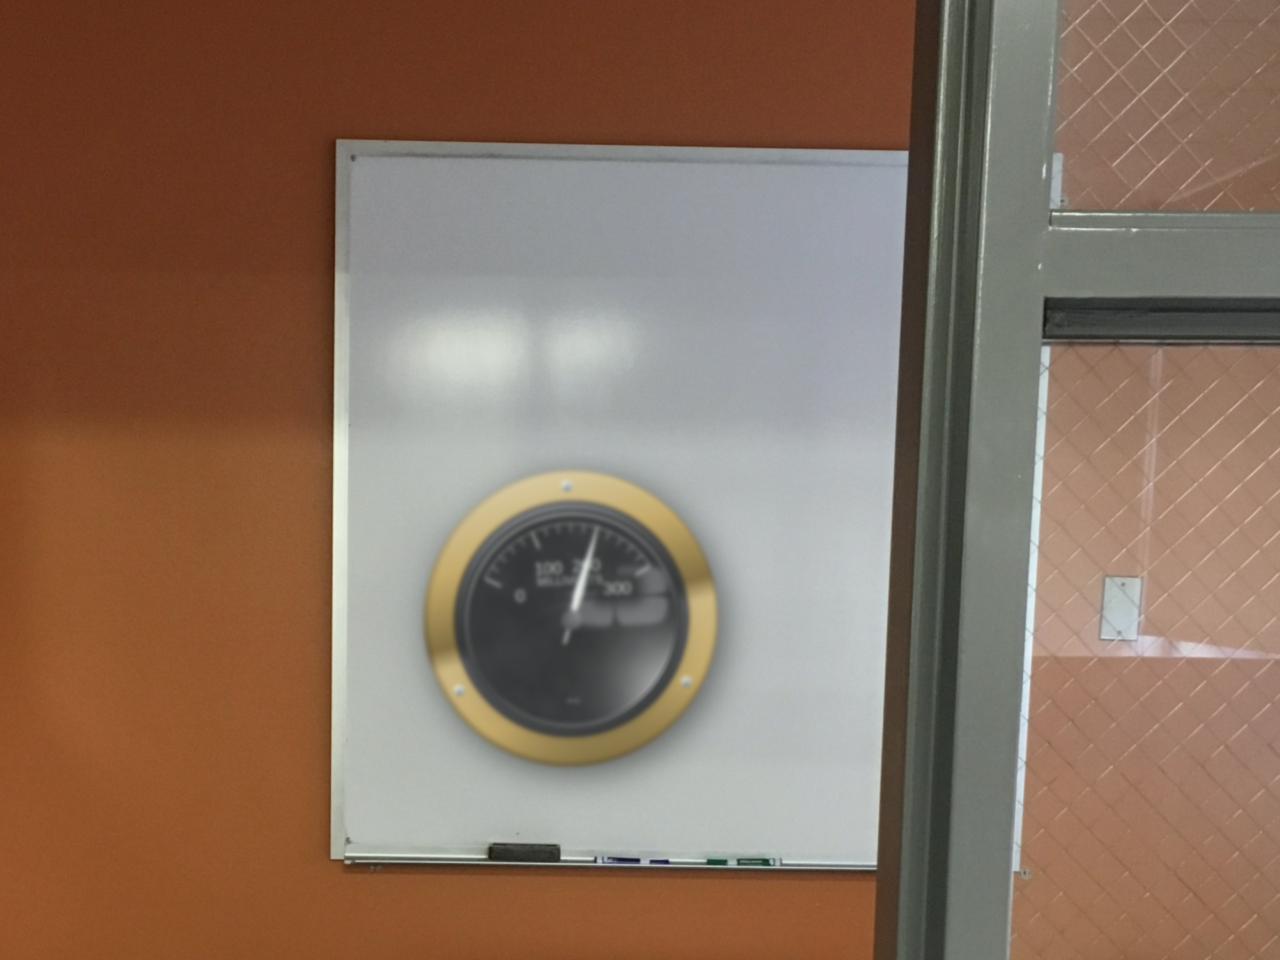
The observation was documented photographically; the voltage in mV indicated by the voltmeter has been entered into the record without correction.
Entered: 200 mV
